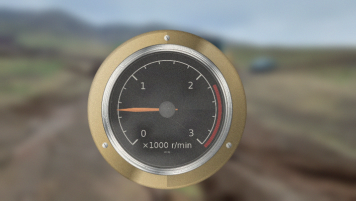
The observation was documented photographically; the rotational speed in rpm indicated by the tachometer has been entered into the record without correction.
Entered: 500 rpm
